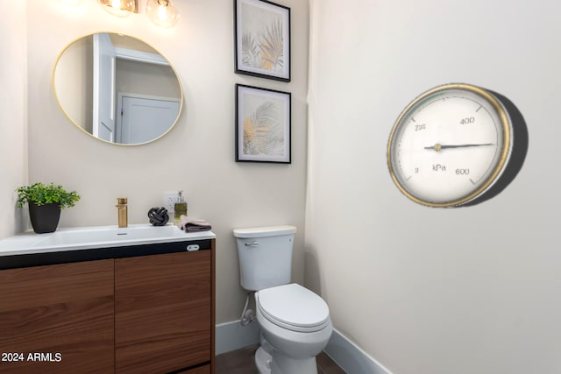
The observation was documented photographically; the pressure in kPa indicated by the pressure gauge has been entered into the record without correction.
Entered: 500 kPa
